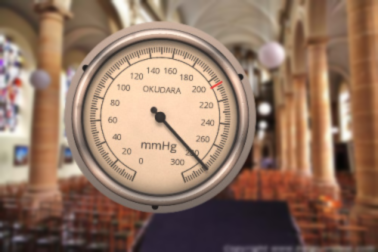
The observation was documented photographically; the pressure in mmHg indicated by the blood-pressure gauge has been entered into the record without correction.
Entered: 280 mmHg
